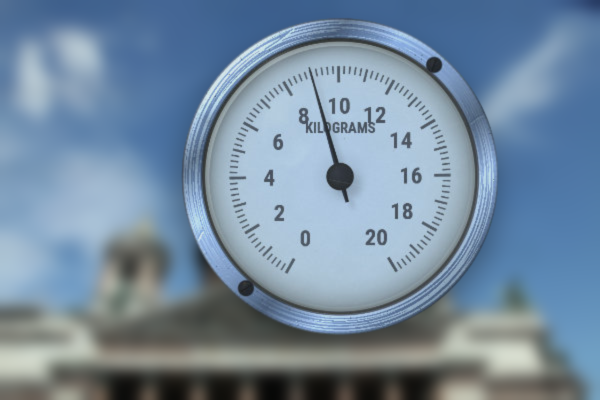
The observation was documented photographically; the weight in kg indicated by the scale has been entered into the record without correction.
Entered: 9 kg
